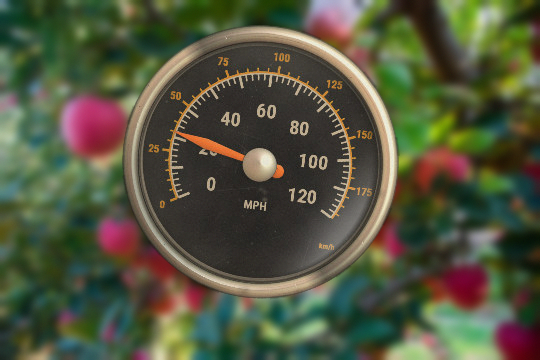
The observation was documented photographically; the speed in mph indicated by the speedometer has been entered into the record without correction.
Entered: 22 mph
